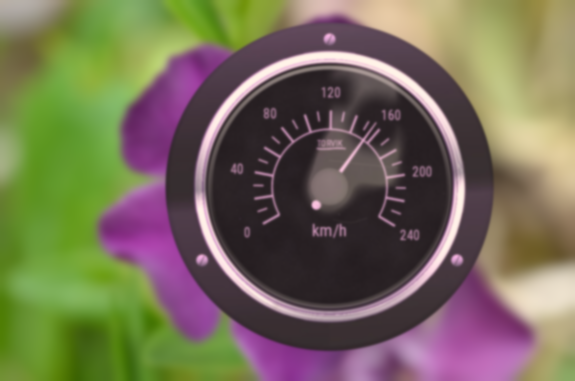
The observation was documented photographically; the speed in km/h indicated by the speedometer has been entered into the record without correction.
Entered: 155 km/h
